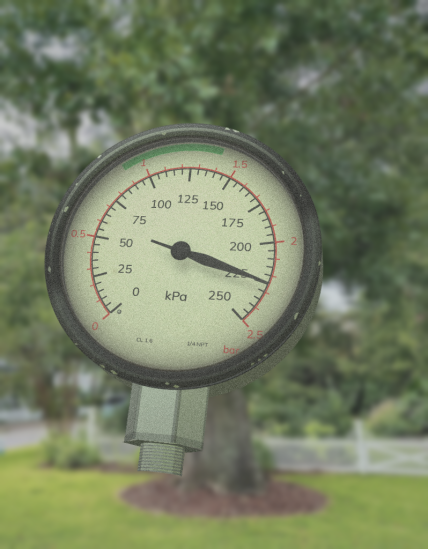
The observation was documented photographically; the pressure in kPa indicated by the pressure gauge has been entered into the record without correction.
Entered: 225 kPa
